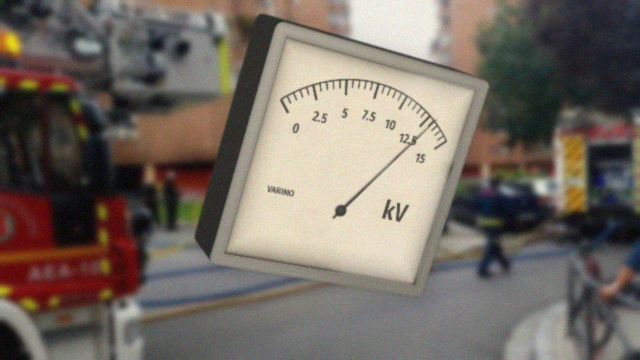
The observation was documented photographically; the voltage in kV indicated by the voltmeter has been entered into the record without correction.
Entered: 13 kV
